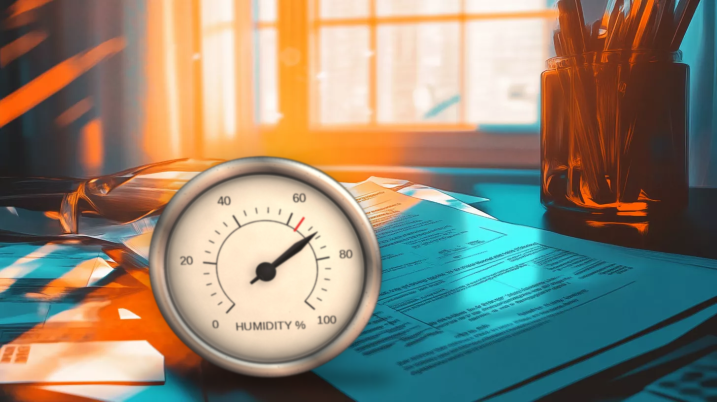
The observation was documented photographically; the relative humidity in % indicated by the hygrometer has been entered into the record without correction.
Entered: 70 %
